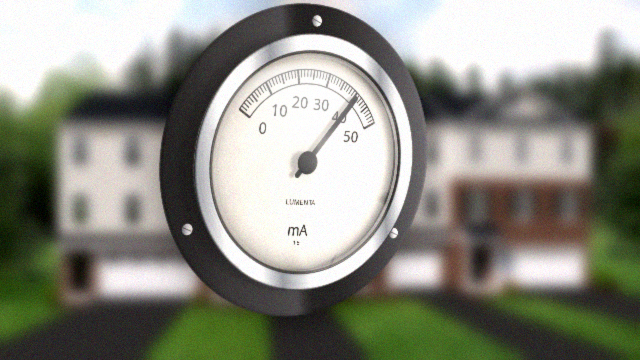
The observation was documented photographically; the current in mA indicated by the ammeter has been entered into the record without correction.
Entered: 40 mA
